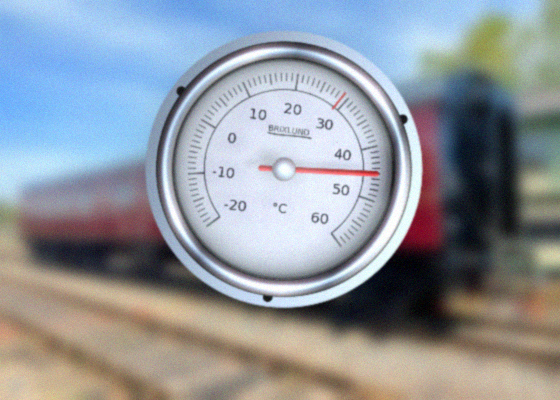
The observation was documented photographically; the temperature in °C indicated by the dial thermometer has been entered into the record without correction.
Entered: 45 °C
